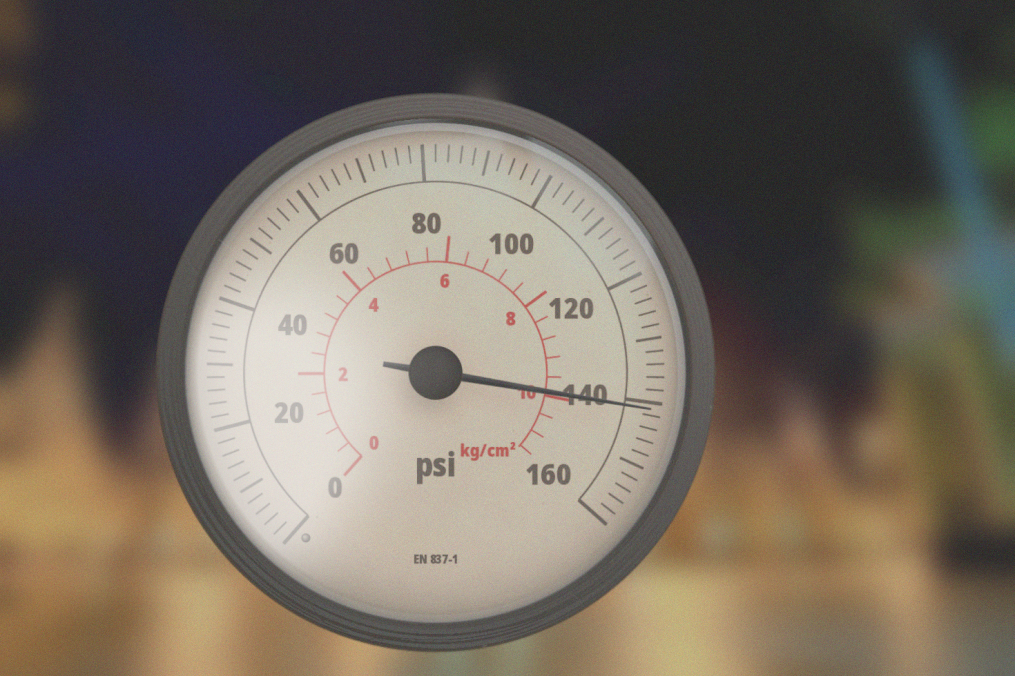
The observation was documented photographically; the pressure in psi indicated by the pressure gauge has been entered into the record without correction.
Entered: 141 psi
